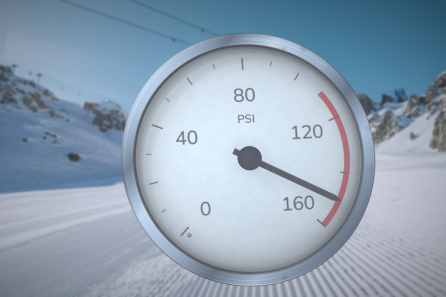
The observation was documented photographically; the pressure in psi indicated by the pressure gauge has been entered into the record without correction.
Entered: 150 psi
